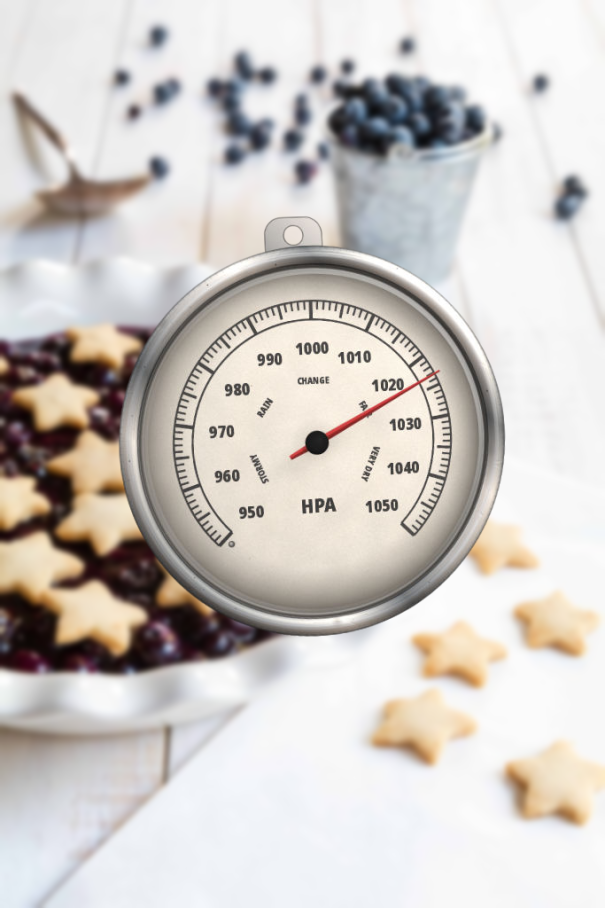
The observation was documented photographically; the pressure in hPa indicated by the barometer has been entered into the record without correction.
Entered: 1023 hPa
